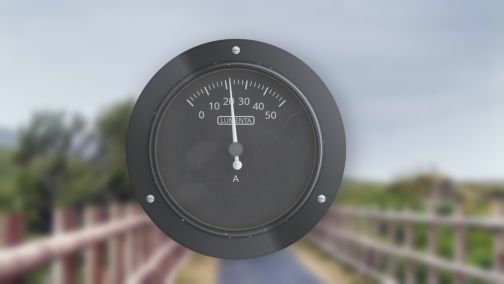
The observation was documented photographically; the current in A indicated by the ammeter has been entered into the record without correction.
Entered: 22 A
